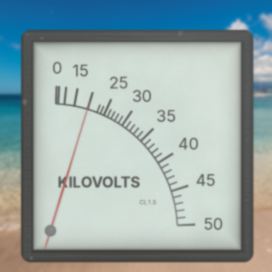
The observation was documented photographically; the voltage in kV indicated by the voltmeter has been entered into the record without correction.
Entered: 20 kV
